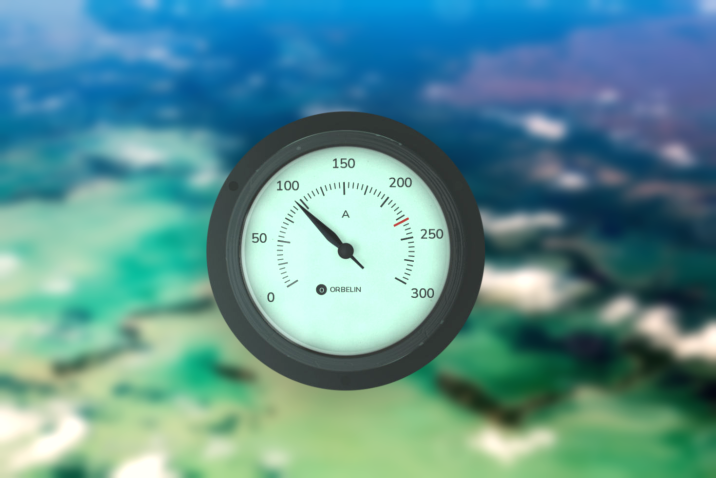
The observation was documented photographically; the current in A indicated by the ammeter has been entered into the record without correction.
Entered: 95 A
